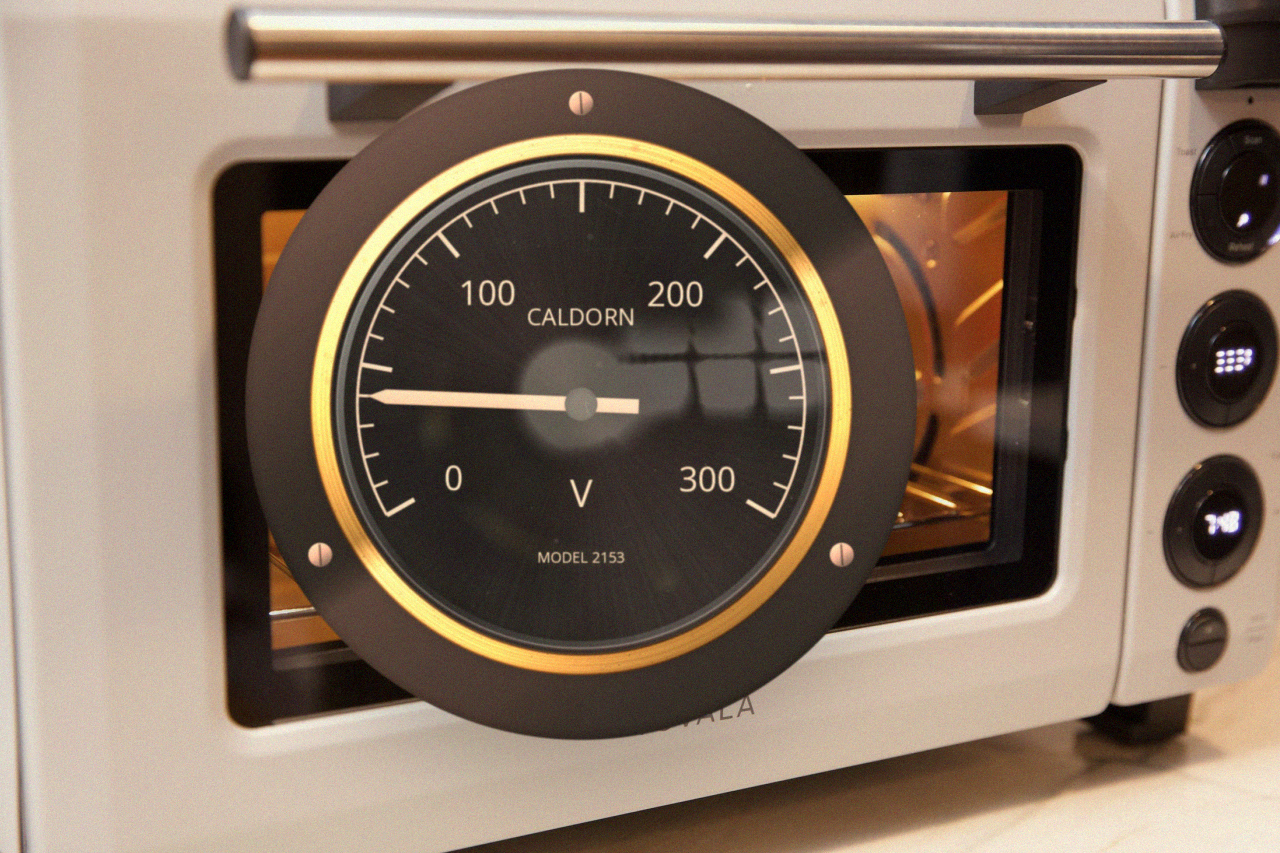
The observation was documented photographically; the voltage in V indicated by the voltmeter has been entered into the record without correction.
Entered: 40 V
